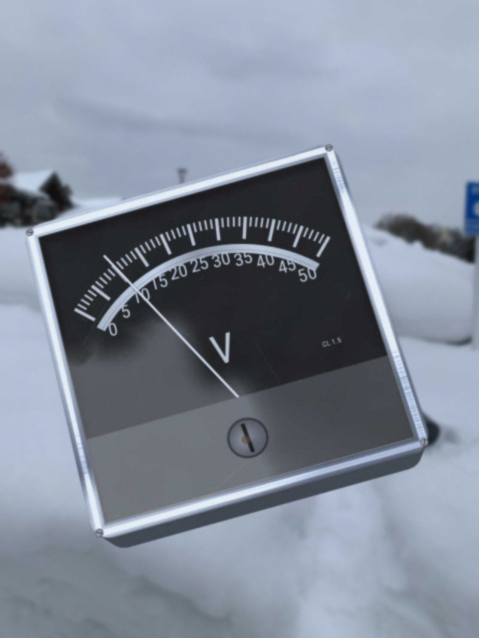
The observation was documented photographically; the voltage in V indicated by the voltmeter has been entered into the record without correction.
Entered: 10 V
